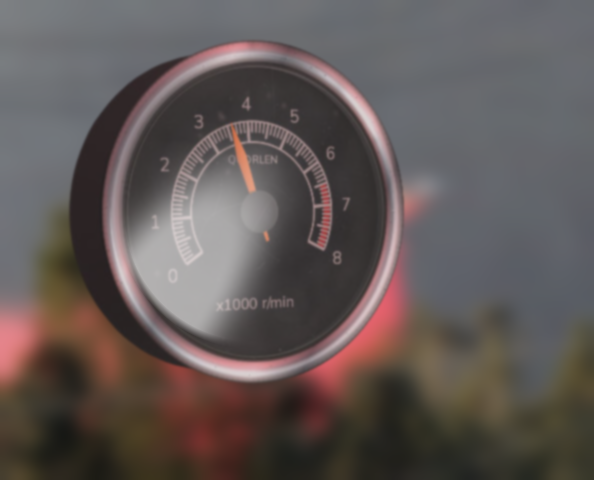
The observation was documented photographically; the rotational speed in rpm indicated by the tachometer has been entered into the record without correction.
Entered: 3500 rpm
